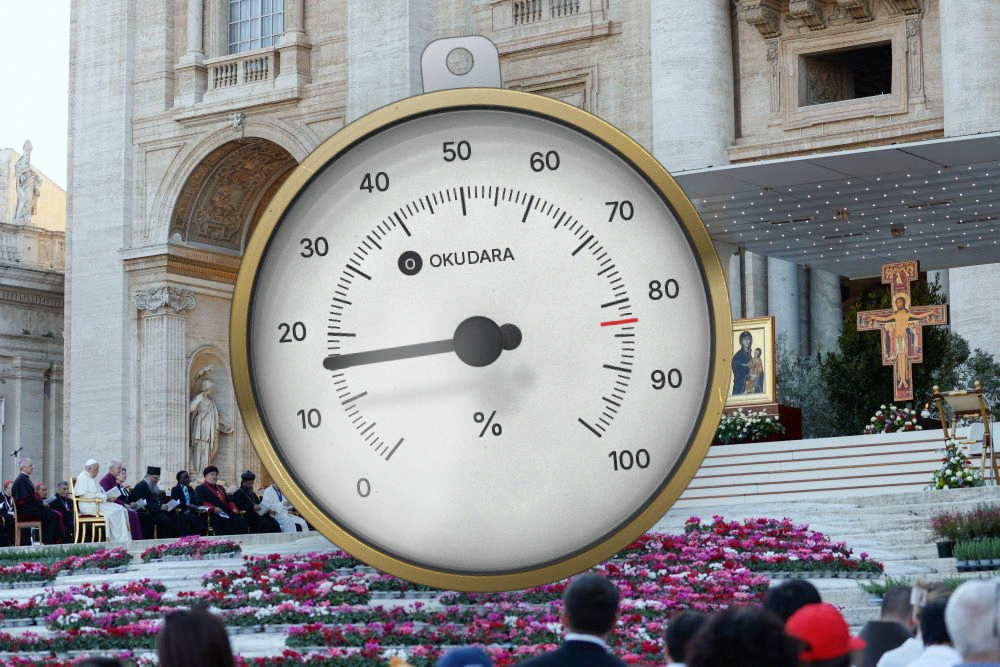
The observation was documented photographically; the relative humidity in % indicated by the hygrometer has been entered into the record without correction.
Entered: 16 %
